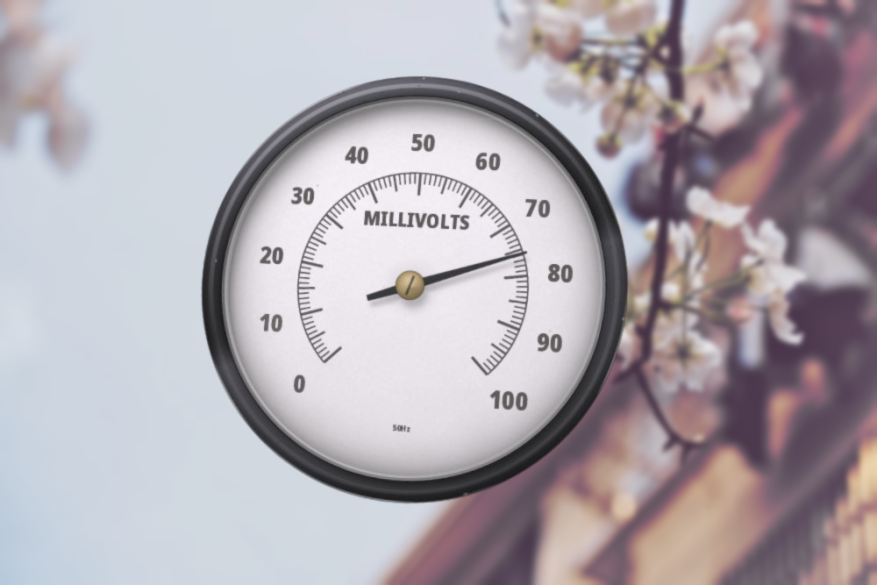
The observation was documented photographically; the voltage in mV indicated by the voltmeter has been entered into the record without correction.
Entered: 76 mV
